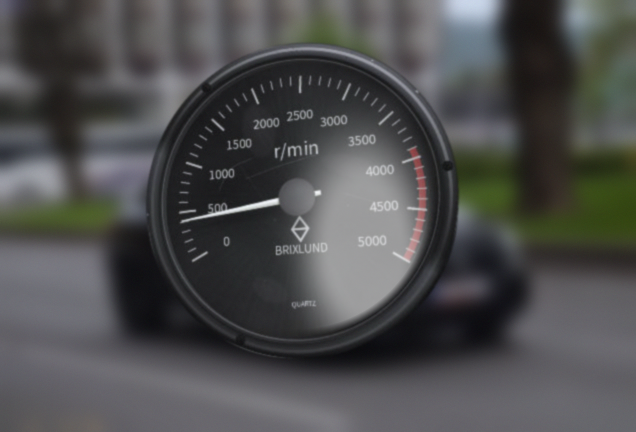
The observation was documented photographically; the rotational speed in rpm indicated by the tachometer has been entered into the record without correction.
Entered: 400 rpm
